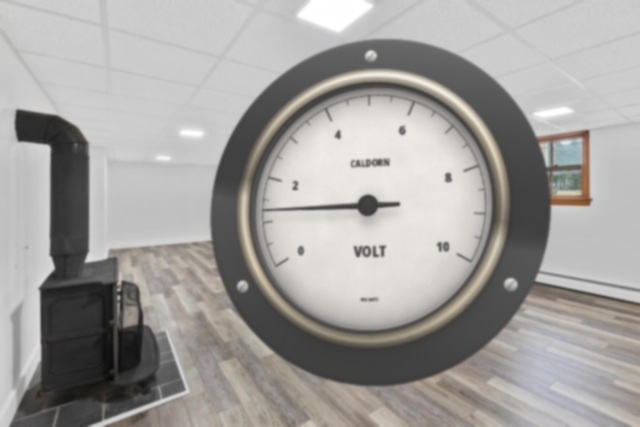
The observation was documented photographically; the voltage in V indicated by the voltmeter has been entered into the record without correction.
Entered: 1.25 V
